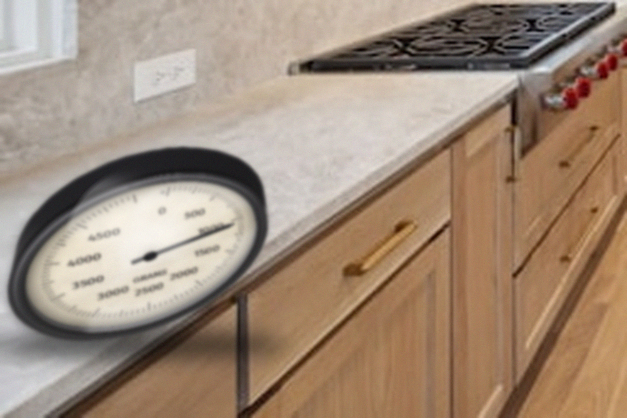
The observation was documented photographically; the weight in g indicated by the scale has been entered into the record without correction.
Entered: 1000 g
